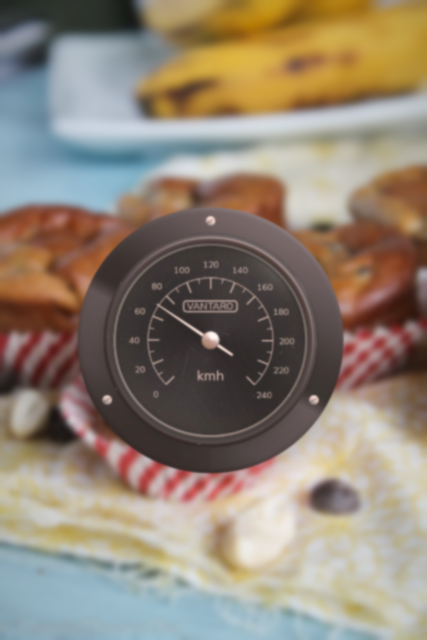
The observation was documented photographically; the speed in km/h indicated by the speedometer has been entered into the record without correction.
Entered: 70 km/h
